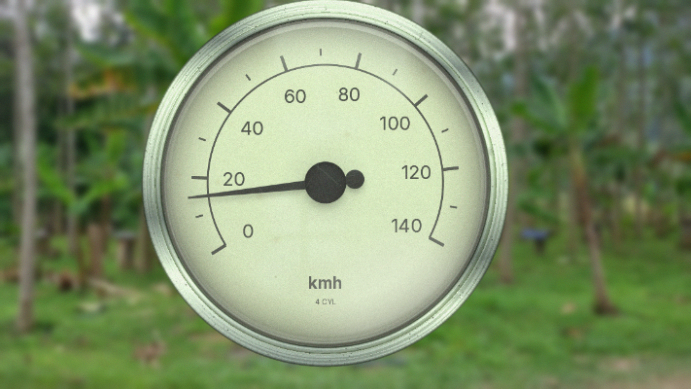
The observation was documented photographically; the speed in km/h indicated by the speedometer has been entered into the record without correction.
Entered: 15 km/h
